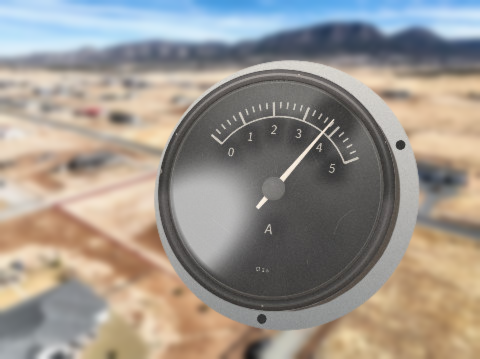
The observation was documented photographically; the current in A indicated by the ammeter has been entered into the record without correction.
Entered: 3.8 A
